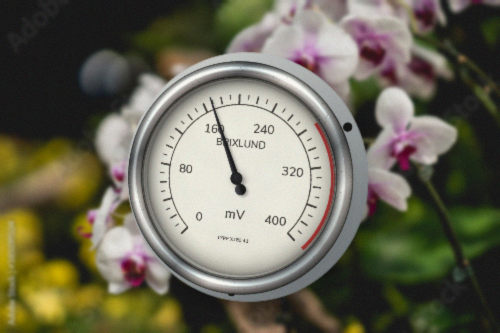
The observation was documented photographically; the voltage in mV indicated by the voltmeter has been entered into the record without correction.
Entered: 170 mV
